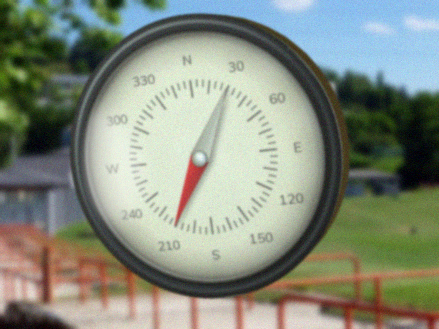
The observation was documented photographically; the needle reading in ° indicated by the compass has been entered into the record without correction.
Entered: 210 °
